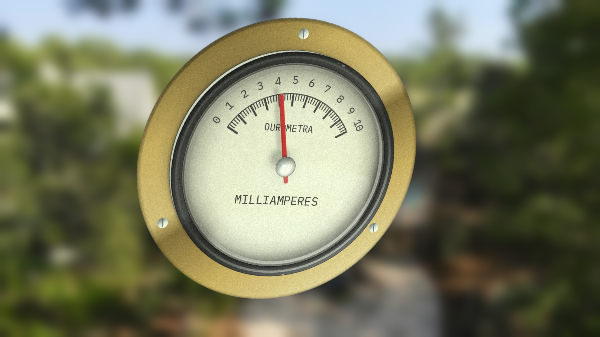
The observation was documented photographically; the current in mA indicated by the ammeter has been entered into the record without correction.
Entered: 4 mA
